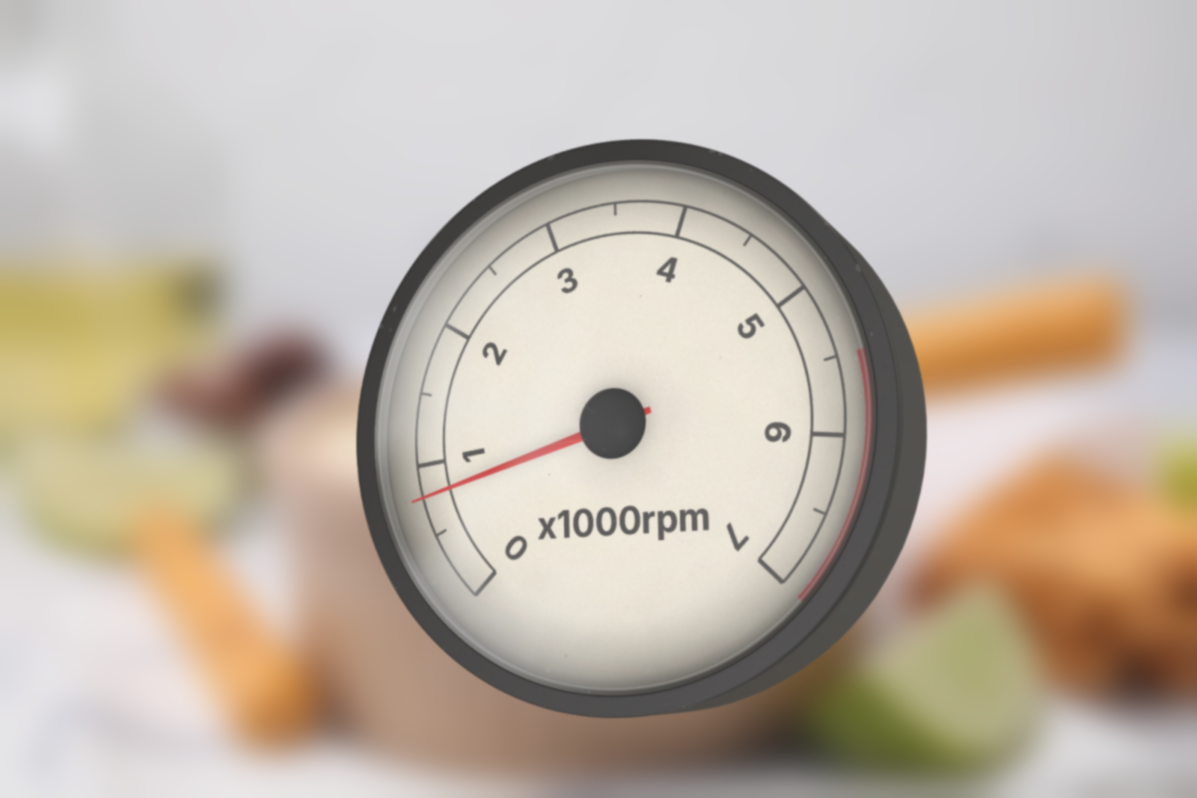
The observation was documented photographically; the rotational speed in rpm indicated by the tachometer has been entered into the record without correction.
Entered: 750 rpm
